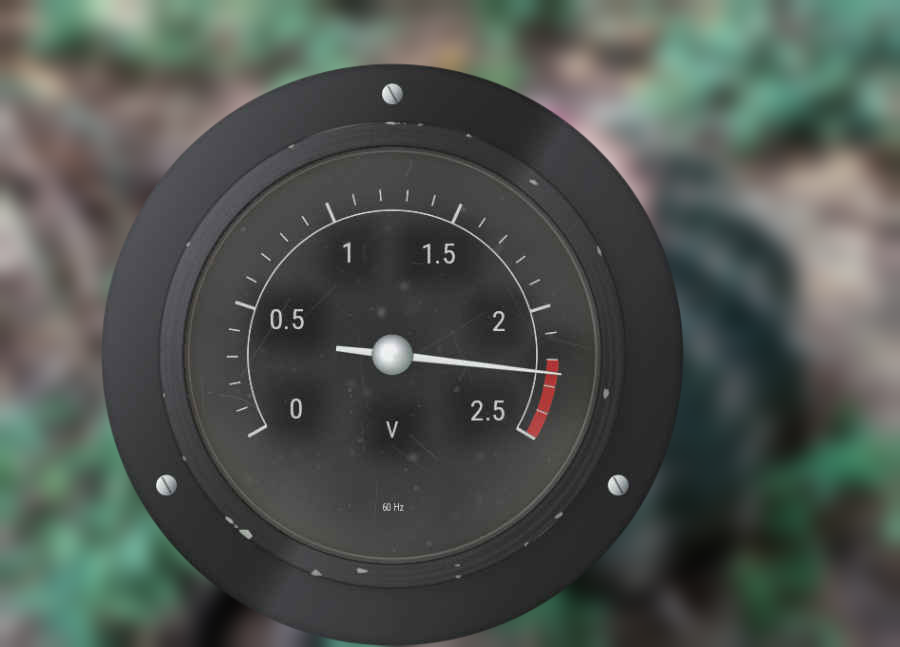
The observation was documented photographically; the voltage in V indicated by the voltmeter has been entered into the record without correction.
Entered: 2.25 V
